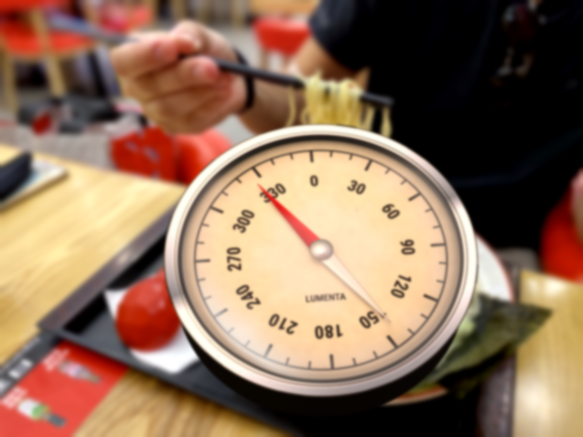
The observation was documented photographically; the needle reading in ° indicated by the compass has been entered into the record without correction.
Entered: 325 °
